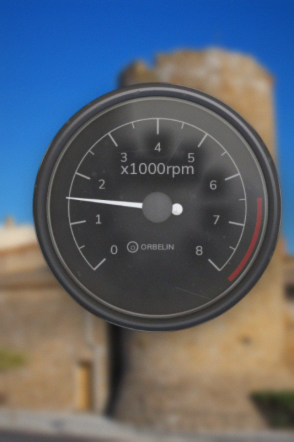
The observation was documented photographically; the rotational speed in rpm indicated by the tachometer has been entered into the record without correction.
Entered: 1500 rpm
